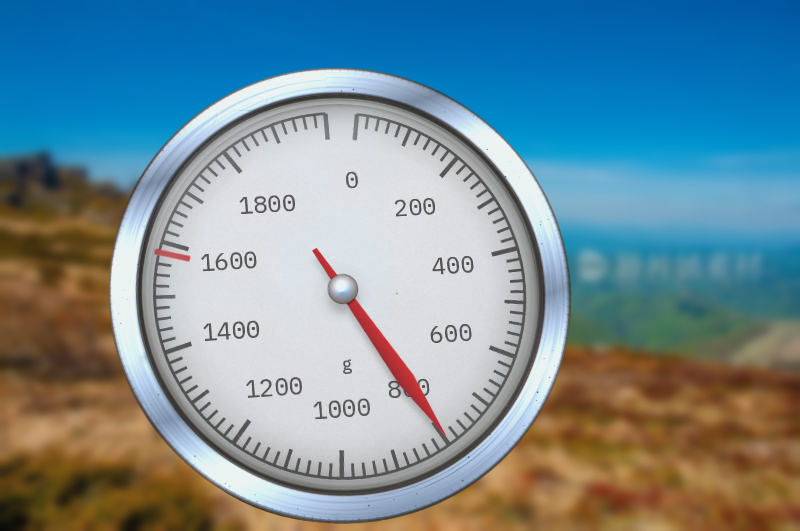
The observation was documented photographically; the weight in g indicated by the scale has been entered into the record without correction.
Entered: 800 g
